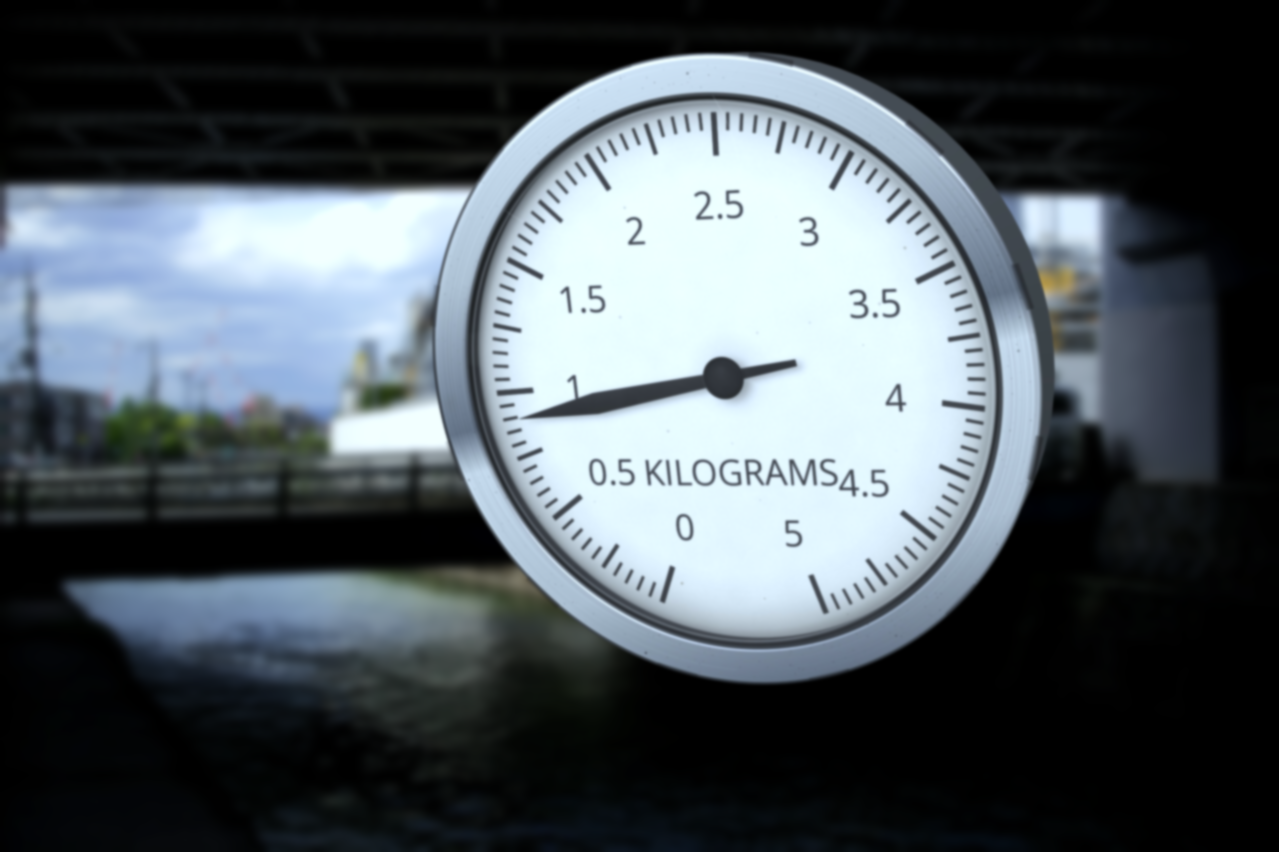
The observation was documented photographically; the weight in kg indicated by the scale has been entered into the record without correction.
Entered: 0.9 kg
